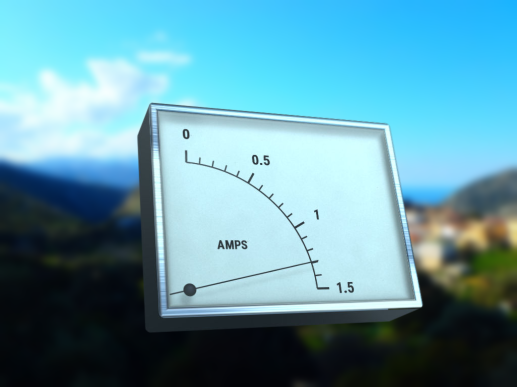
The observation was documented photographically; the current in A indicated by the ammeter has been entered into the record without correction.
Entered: 1.3 A
